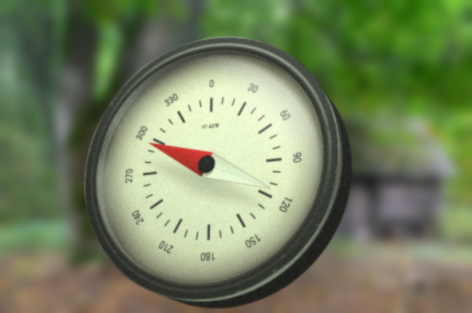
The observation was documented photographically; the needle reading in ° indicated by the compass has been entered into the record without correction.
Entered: 295 °
